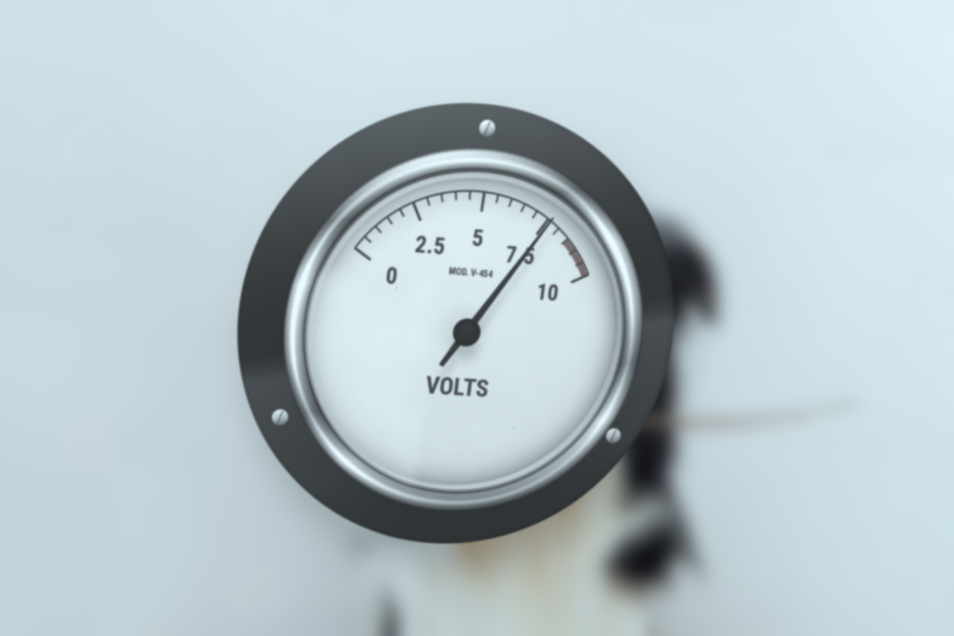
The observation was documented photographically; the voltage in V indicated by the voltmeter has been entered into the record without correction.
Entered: 7.5 V
